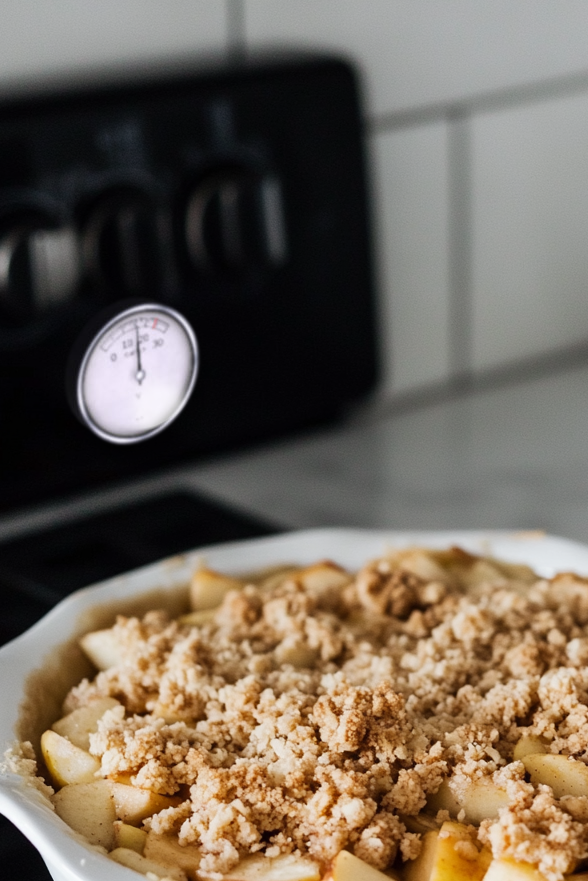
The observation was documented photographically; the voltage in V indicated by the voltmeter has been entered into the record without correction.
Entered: 15 V
